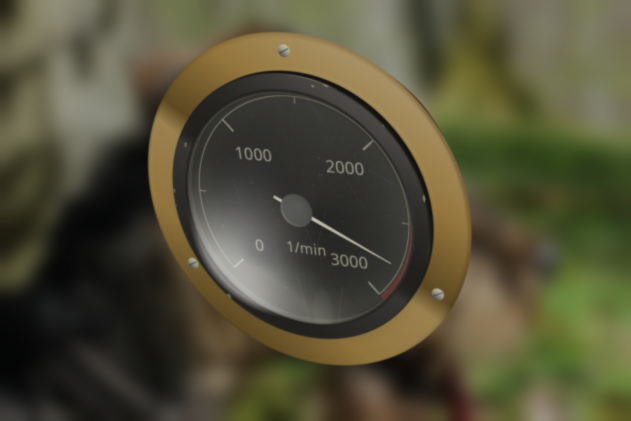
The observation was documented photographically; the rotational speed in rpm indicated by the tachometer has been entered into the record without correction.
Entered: 2750 rpm
